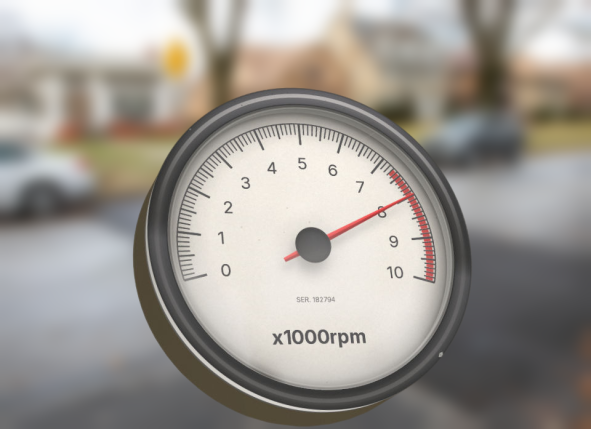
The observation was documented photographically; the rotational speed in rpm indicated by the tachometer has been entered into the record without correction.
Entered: 8000 rpm
